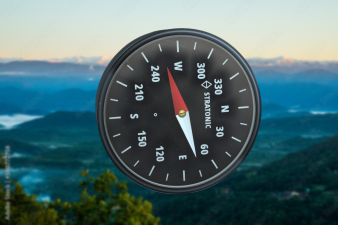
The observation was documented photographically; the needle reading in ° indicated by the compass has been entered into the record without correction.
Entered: 255 °
